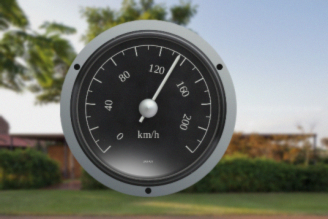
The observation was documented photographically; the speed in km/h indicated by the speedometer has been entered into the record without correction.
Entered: 135 km/h
